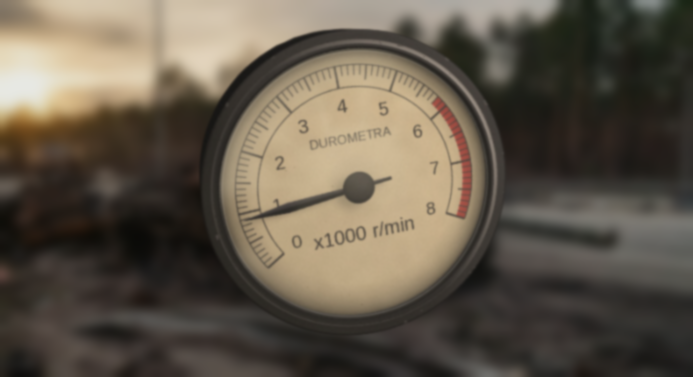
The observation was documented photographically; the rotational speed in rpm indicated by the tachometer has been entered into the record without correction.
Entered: 900 rpm
